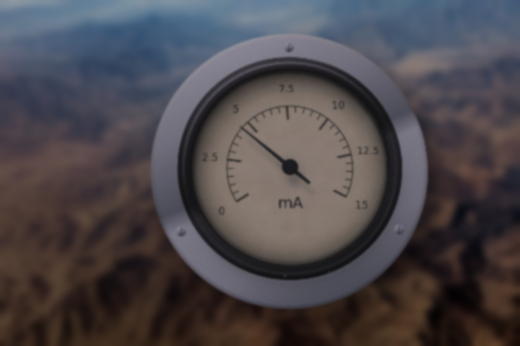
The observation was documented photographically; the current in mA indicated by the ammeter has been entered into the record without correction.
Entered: 4.5 mA
